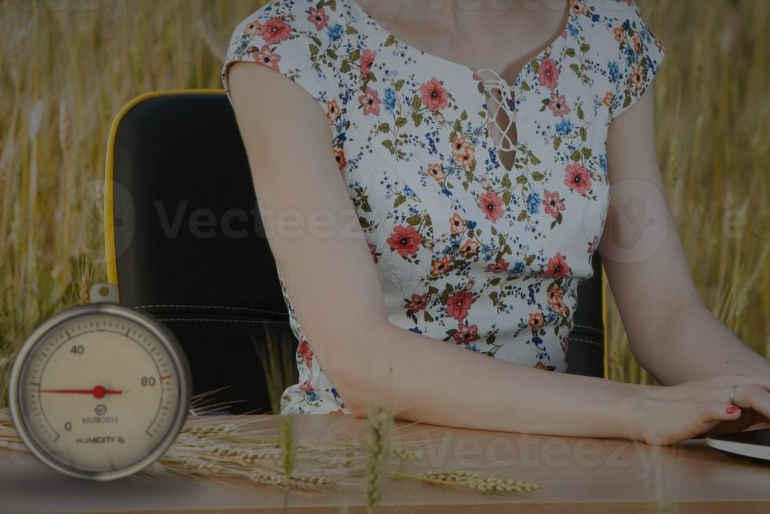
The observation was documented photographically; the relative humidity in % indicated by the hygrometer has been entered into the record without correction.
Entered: 18 %
